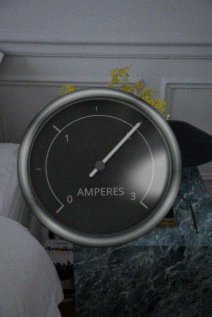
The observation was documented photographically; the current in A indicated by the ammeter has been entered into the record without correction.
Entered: 2 A
